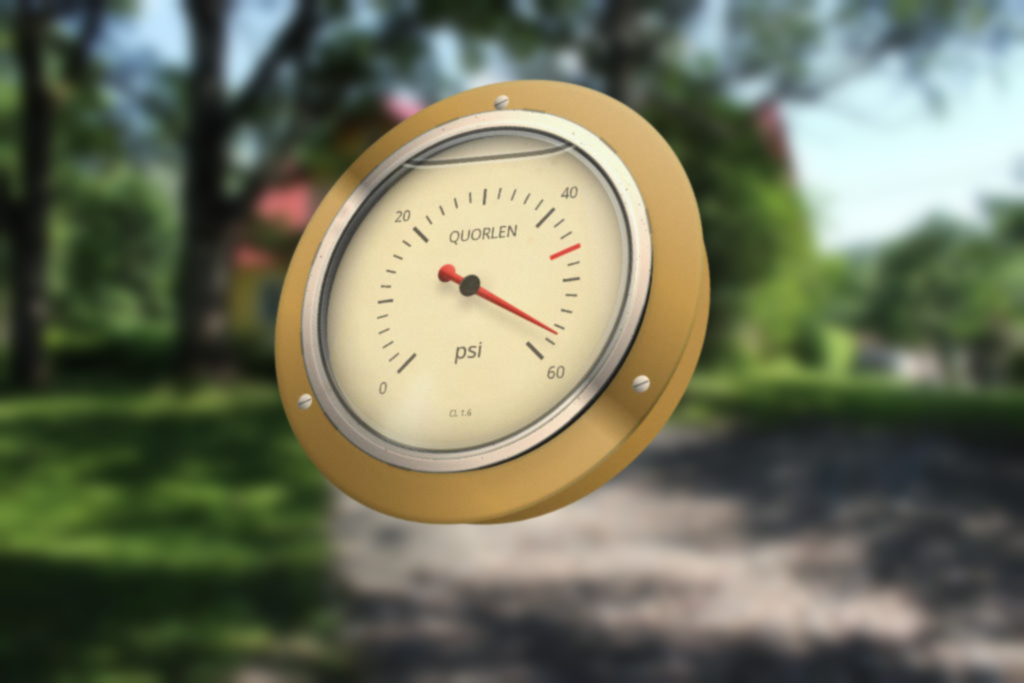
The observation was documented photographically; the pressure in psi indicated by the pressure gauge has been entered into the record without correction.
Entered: 57 psi
